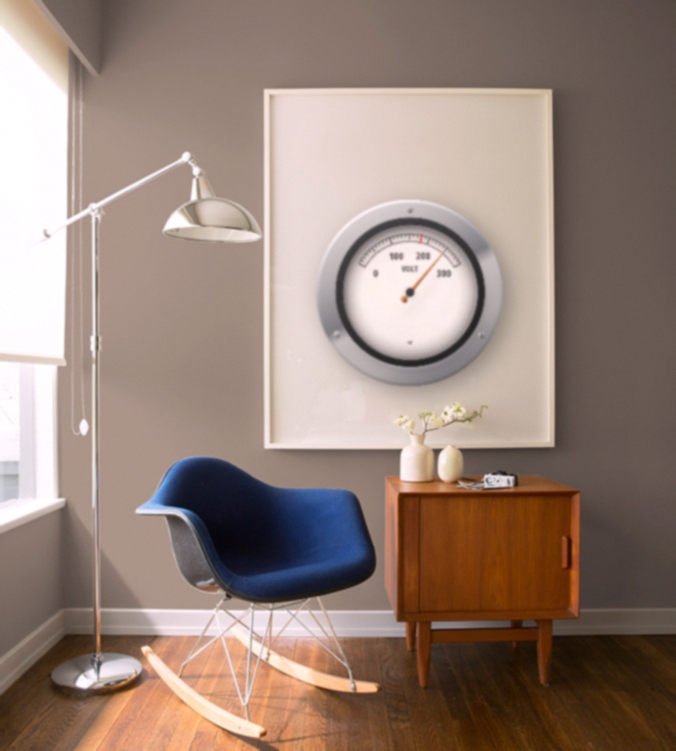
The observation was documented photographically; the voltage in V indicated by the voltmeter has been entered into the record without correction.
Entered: 250 V
